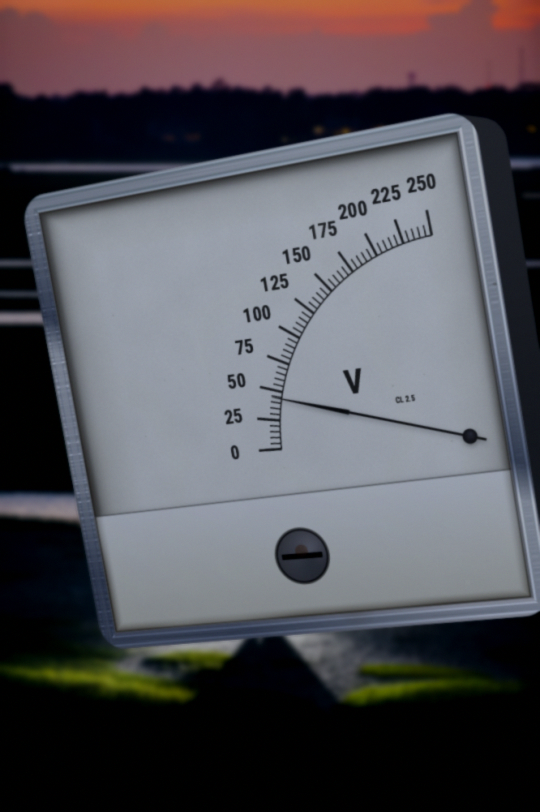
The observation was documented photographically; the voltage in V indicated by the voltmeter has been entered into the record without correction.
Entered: 45 V
